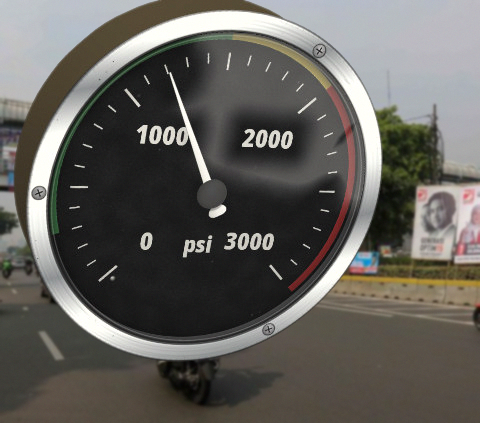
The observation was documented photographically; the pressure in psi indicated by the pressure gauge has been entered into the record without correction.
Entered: 1200 psi
